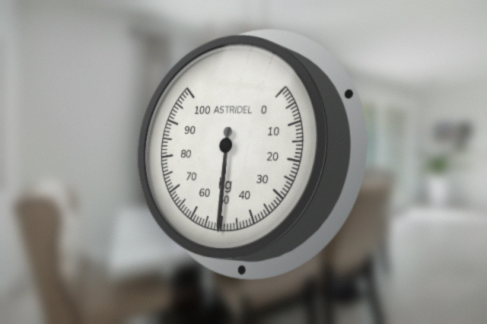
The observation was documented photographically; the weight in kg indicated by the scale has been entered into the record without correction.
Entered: 50 kg
